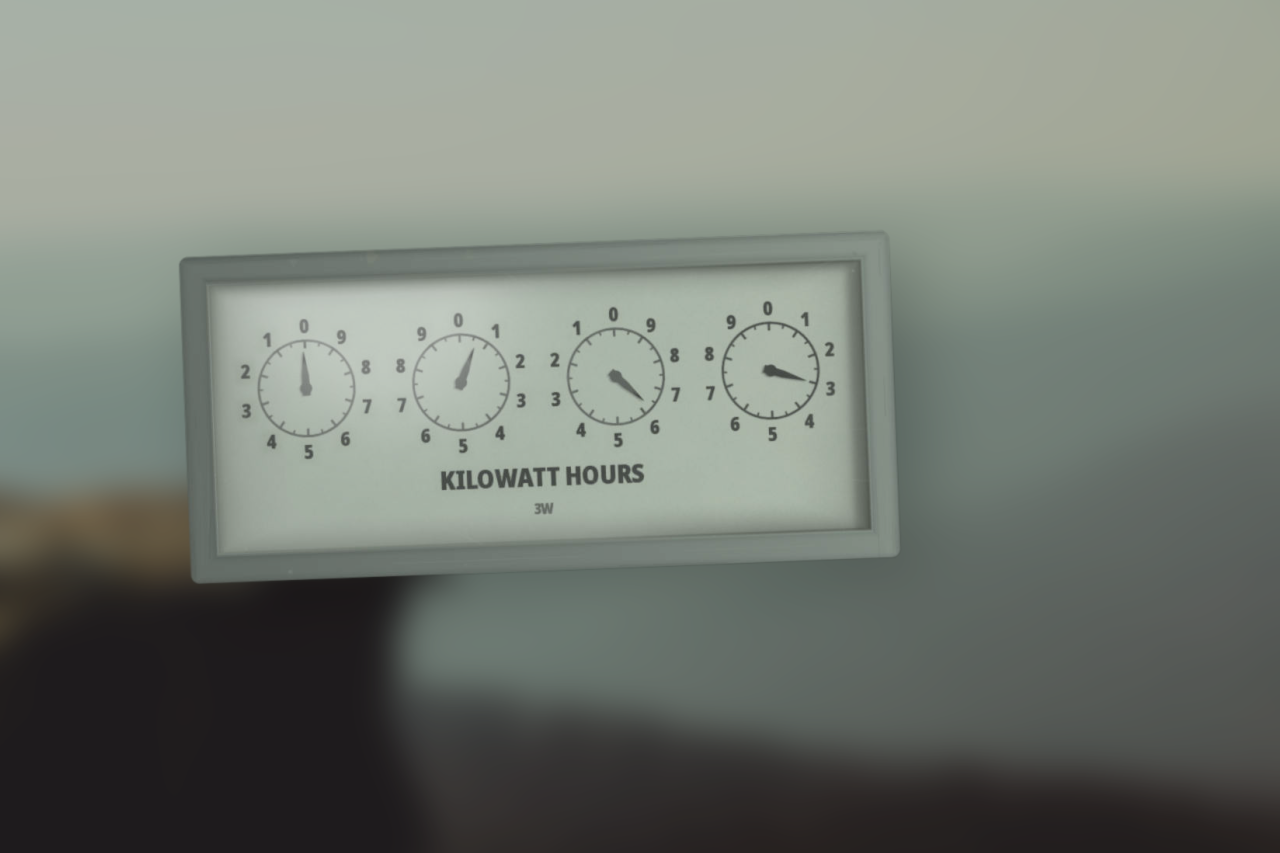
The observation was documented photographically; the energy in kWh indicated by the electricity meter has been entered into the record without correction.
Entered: 63 kWh
